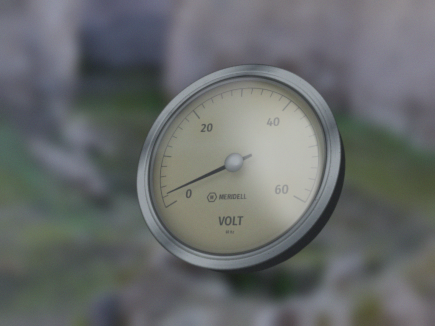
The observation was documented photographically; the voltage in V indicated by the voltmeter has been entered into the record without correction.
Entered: 2 V
